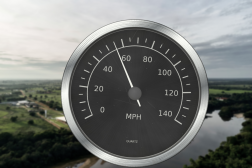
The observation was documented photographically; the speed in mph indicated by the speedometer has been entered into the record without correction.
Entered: 55 mph
